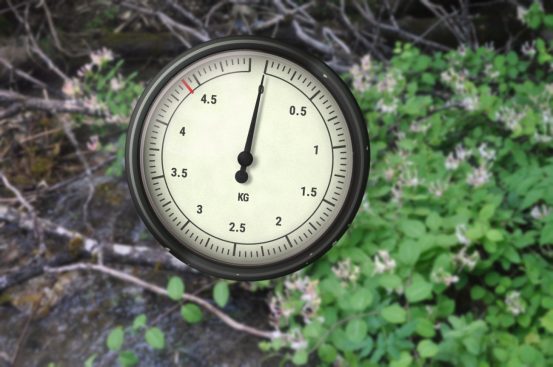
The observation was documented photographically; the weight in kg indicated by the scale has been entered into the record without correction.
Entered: 0 kg
